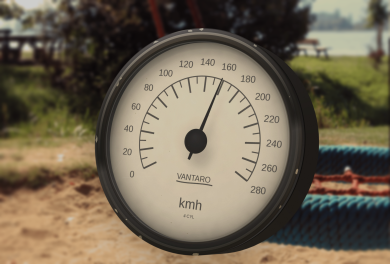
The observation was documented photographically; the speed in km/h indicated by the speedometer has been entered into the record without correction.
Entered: 160 km/h
